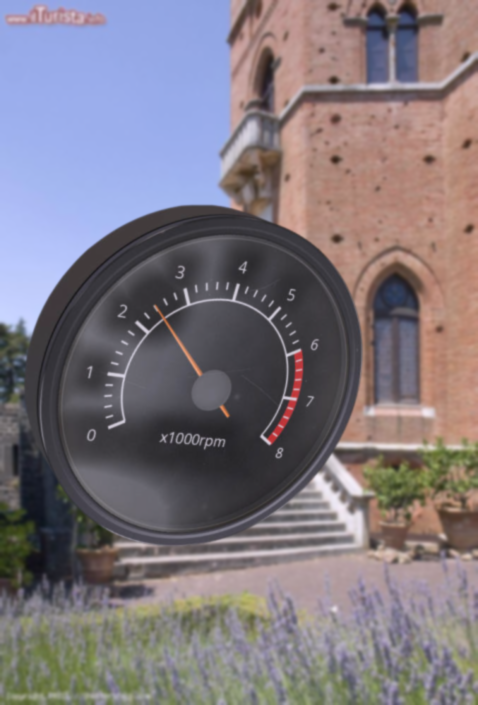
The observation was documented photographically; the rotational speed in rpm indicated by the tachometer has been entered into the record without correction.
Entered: 2400 rpm
